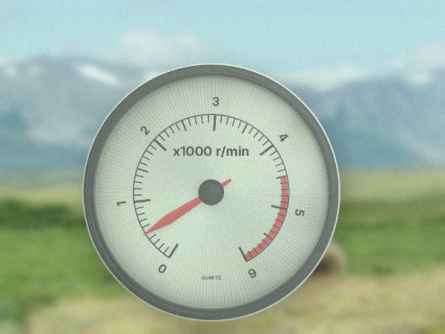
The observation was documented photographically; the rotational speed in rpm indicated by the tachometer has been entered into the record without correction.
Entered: 500 rpm
